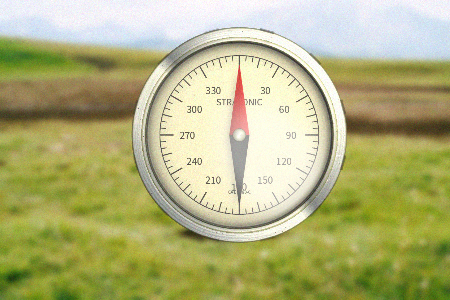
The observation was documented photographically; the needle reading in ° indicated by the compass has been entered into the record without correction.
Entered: 0 °
